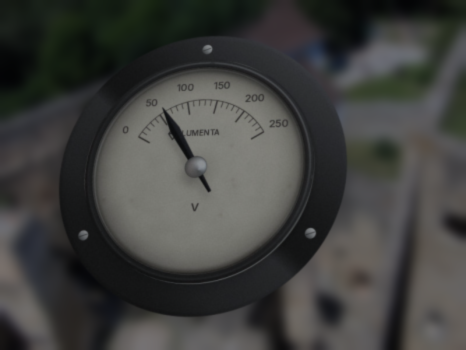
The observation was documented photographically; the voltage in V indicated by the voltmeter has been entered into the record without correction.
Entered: 60 V
